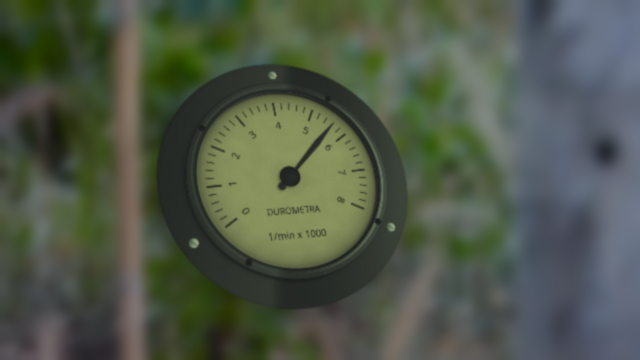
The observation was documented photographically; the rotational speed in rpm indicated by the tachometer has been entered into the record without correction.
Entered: 5600 rpm
